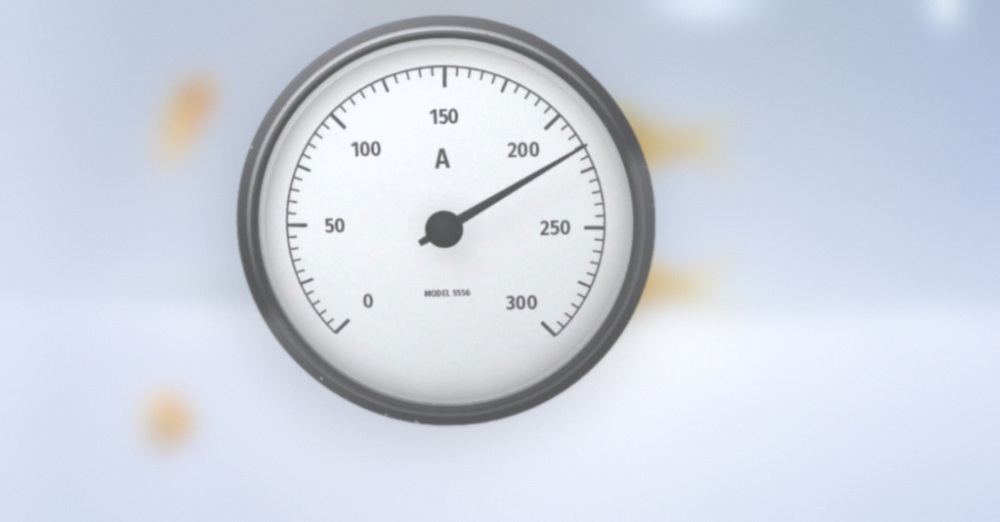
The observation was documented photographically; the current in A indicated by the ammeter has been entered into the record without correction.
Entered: 215 A
